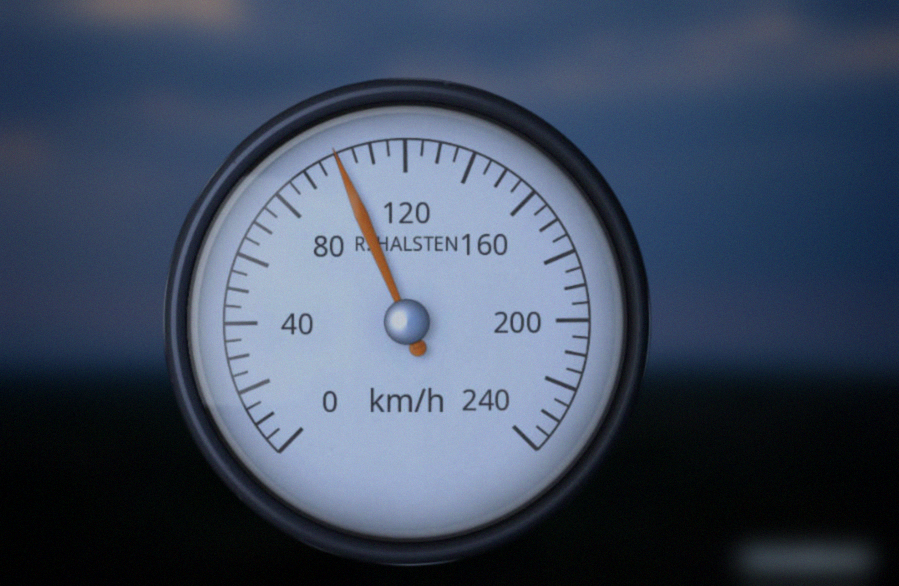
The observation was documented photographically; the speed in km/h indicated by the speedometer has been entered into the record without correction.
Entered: 100 km/h
